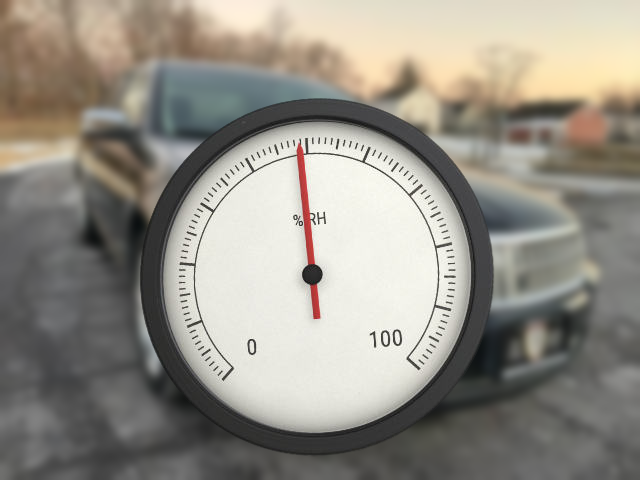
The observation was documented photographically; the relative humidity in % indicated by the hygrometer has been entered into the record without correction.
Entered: 49 %
